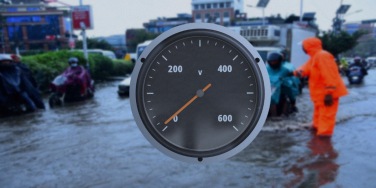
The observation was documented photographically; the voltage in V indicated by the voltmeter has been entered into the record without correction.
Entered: 10 V
